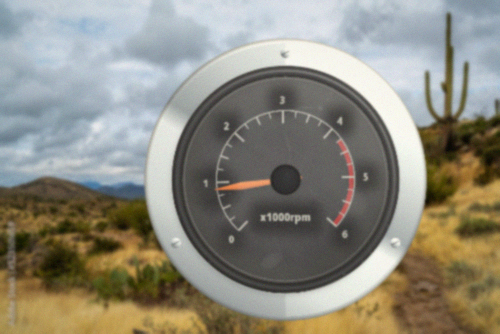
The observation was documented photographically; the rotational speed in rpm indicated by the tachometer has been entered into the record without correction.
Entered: 875 rpm
